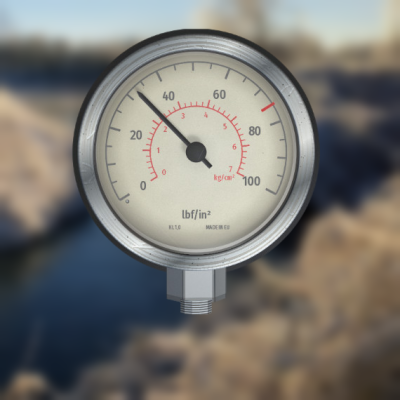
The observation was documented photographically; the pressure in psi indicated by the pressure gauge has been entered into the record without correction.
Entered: 32.5 psi
